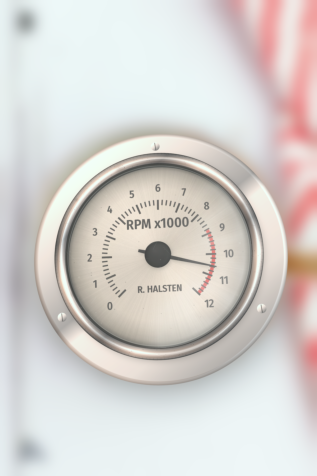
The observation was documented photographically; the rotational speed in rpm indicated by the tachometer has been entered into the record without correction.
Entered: 10600 rpm
